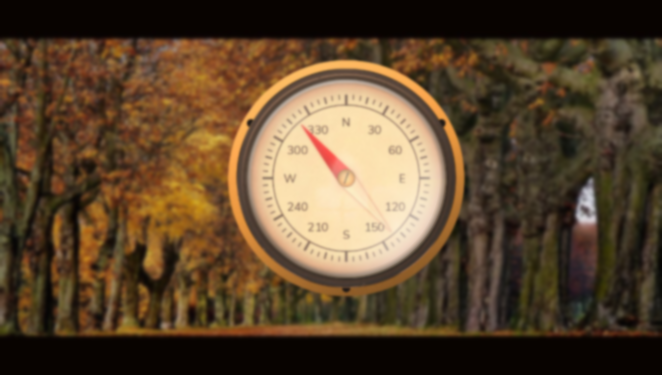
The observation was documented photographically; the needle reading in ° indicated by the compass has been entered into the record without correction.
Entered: 320 °
